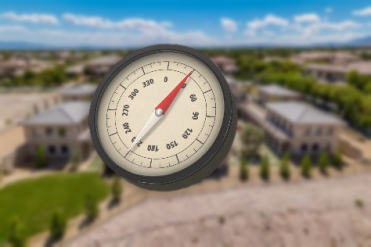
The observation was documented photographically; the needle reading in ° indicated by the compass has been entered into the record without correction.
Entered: 30 °
